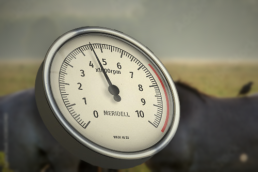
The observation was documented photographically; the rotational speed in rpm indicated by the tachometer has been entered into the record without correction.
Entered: 4500 rpm
